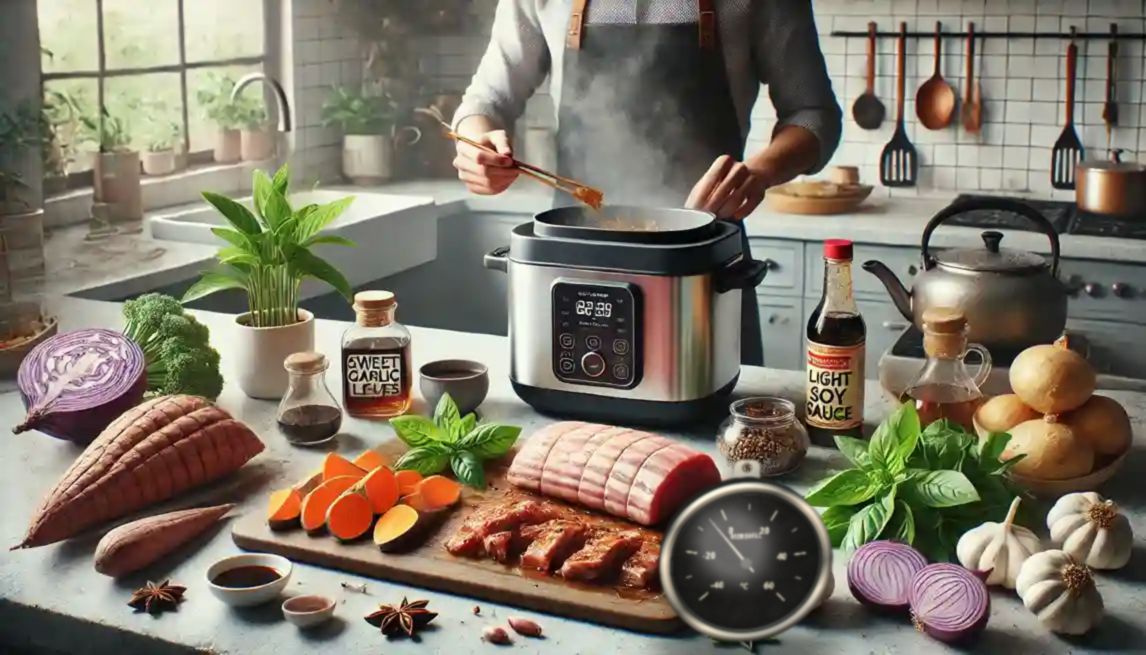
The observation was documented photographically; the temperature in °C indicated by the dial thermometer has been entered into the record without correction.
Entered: -5 °C
